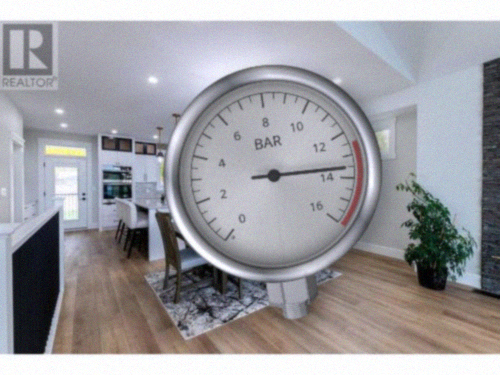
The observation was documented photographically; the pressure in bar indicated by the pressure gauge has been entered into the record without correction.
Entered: 13.5 bar
